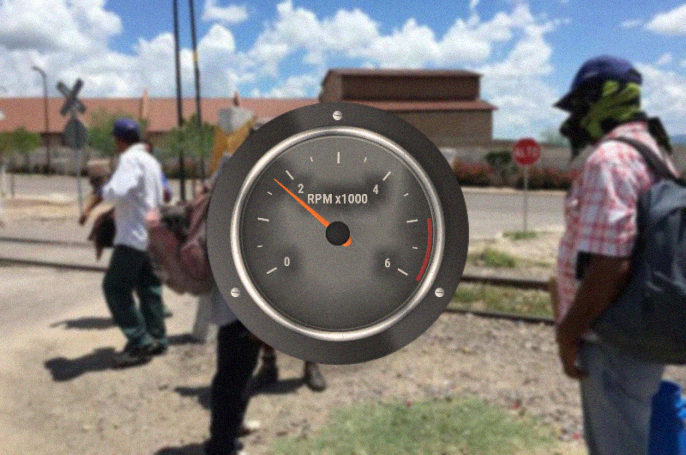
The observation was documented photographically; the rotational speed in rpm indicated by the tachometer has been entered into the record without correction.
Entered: 1750 rpm
